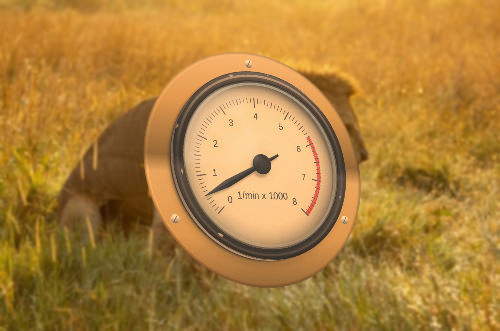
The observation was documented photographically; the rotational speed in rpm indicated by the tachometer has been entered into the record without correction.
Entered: 500 rpm
